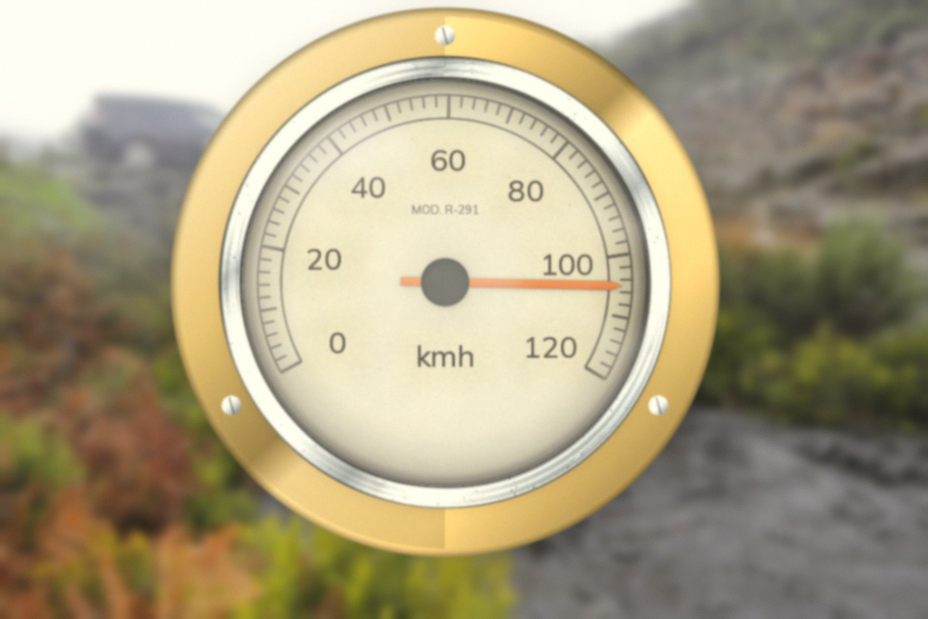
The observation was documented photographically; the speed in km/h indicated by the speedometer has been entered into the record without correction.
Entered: 105 km/h
